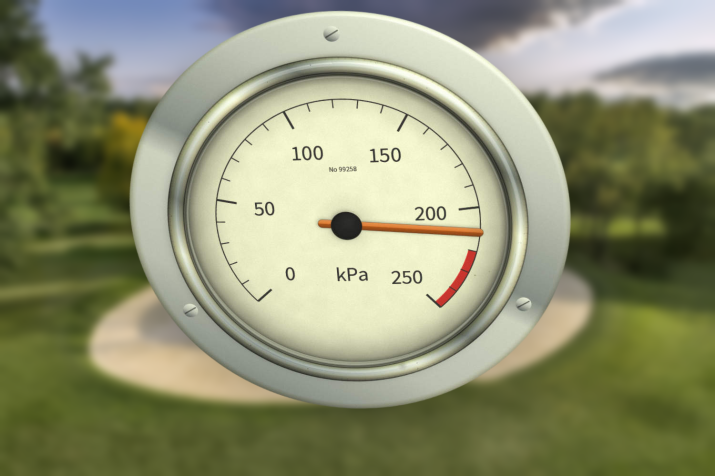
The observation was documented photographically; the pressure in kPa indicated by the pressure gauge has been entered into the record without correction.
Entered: 210 kPa
